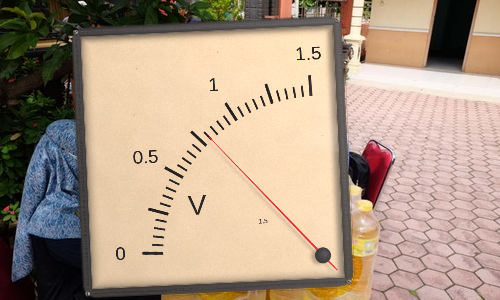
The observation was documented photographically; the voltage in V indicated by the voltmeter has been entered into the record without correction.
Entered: 0.8 V
